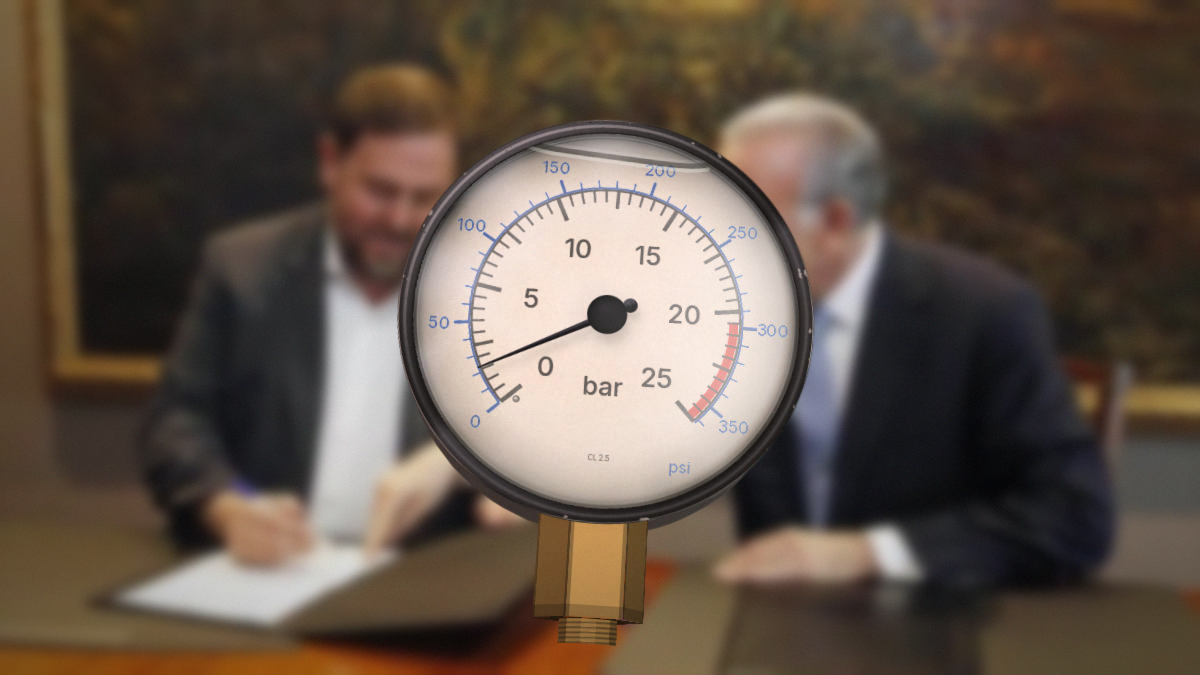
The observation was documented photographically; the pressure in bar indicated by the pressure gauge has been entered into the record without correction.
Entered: 1.5 bar
